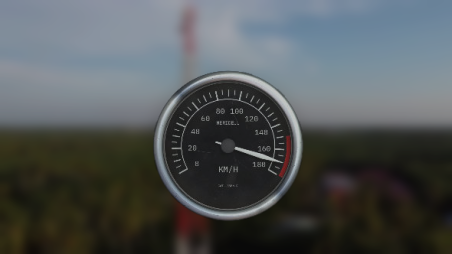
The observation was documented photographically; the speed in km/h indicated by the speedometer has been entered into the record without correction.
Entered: 170 km/h
